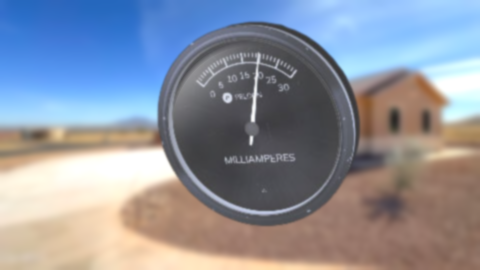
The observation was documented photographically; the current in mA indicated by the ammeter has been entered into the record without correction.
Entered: 20 mA
